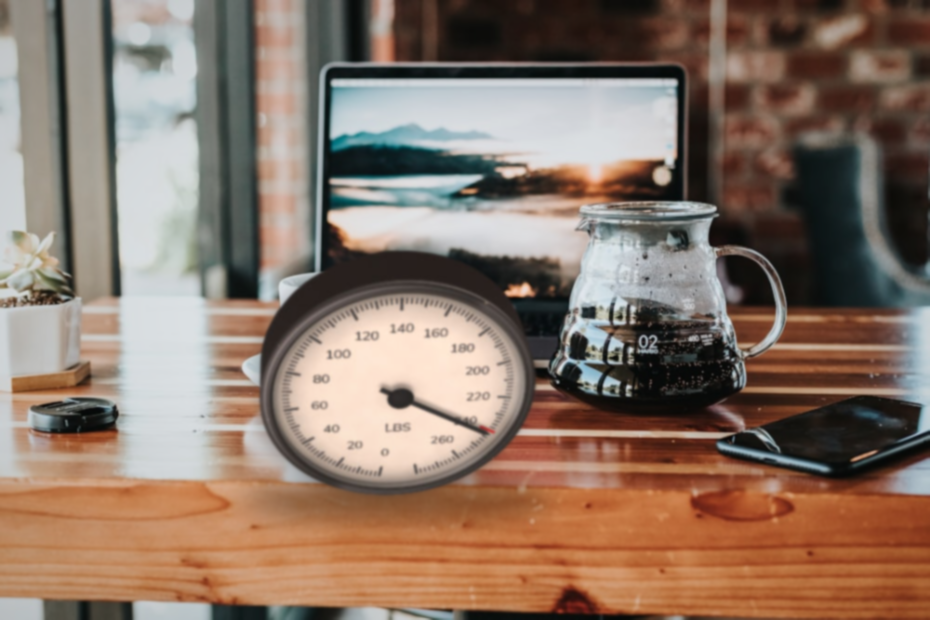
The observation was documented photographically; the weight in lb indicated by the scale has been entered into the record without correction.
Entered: 240 lb
